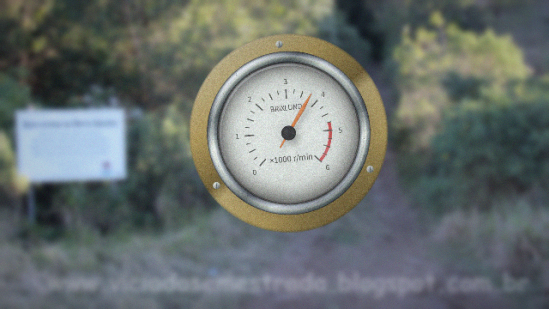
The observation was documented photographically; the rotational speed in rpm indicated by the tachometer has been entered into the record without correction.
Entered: 3750 rpm
